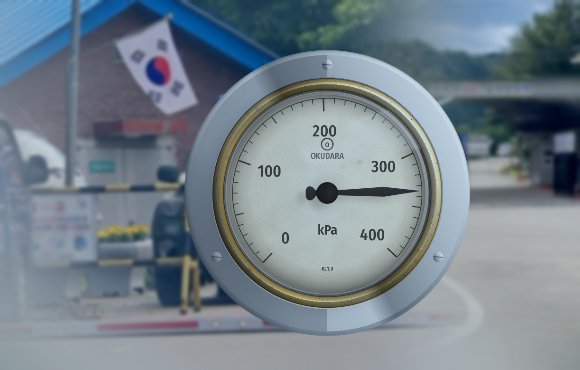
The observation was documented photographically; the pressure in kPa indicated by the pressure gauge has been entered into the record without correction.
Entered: 335 kPa
